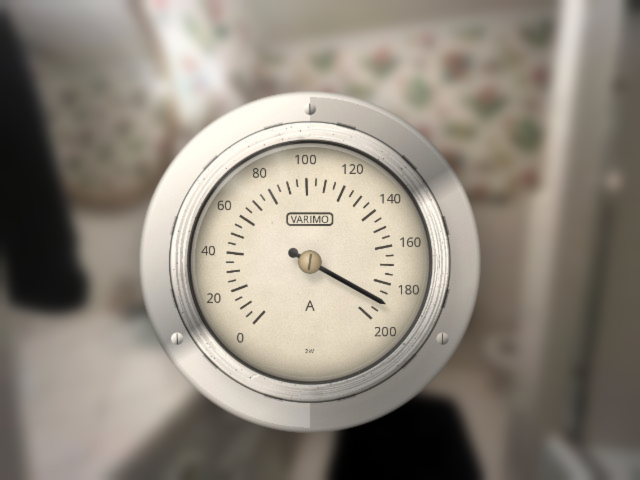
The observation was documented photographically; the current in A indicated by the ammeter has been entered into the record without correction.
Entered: 190 A
